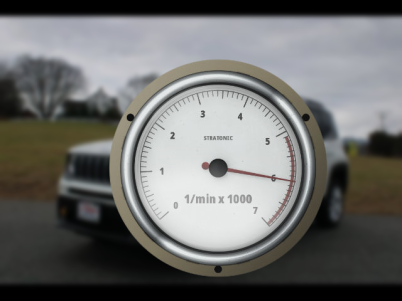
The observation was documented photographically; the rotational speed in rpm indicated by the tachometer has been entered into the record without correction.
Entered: 6000 rpm
